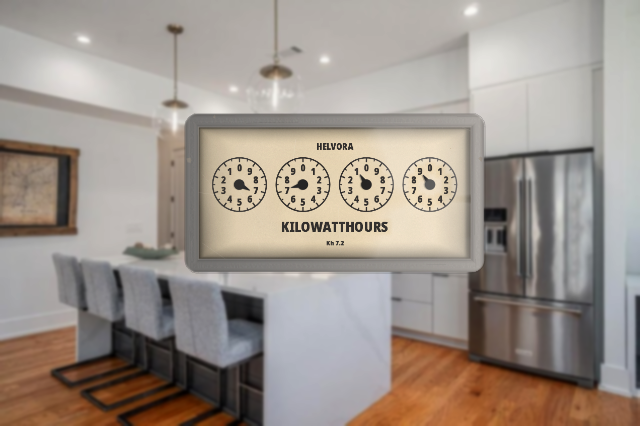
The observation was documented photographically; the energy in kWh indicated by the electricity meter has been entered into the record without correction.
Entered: 6709 kWh
